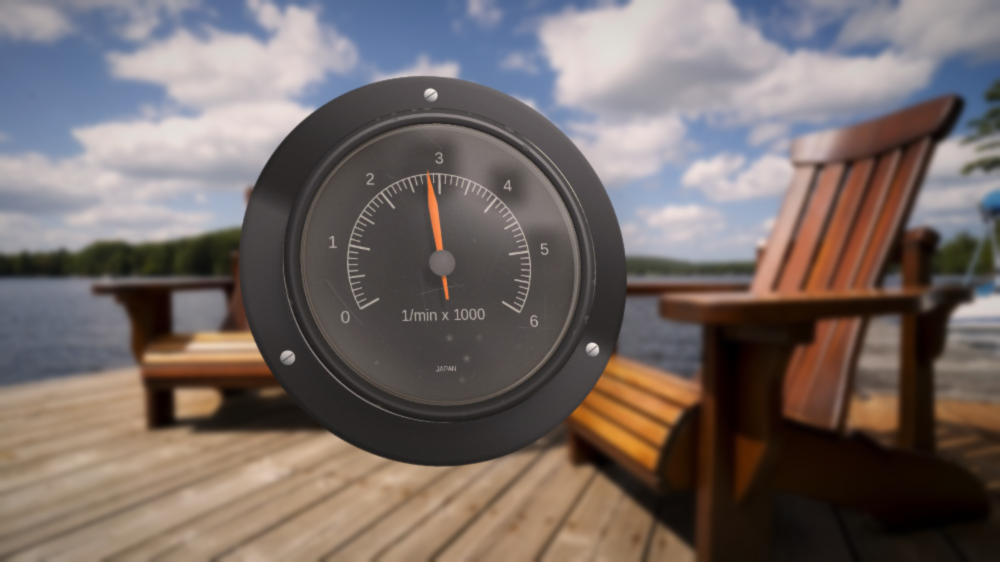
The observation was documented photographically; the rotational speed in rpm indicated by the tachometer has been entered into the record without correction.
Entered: 2800 rpm
